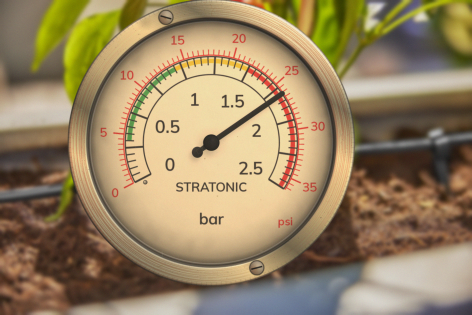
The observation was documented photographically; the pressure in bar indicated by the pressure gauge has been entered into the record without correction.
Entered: 1.8 bar
